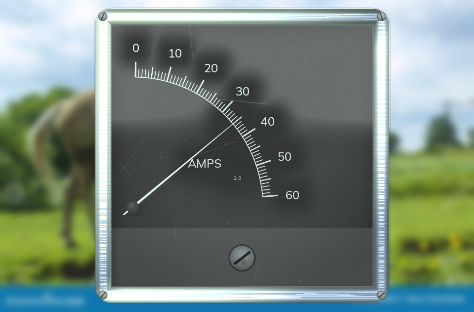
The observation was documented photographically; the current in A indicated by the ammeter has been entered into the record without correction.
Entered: 35 A
